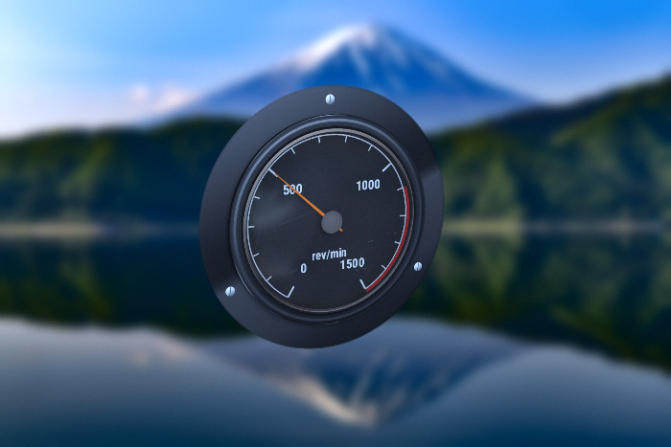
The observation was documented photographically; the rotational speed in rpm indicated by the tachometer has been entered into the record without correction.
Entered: 500 rpm
